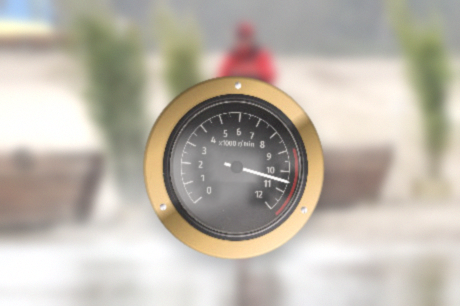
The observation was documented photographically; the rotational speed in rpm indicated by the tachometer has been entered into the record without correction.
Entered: 10500 rpm
